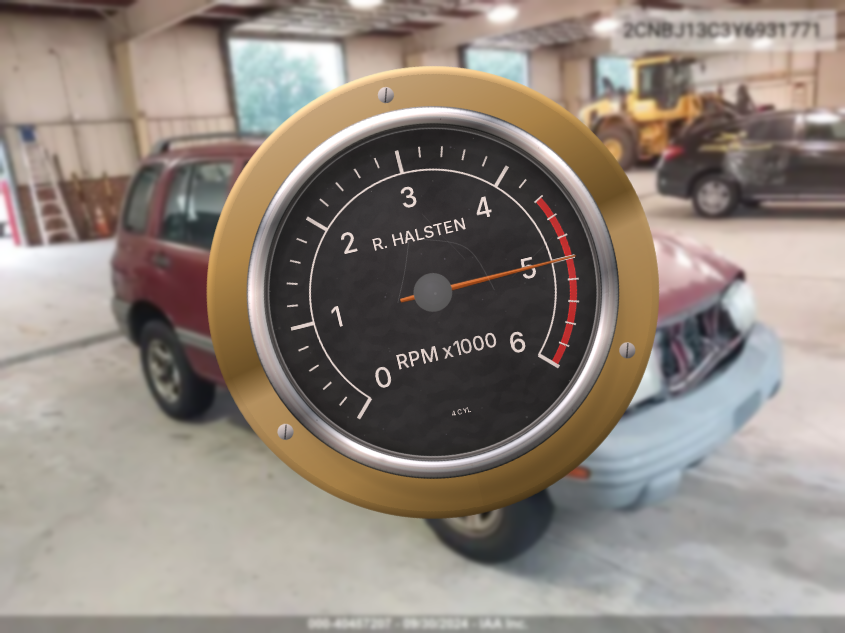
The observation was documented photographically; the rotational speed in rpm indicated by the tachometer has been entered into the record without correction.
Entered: 5000 rpm
